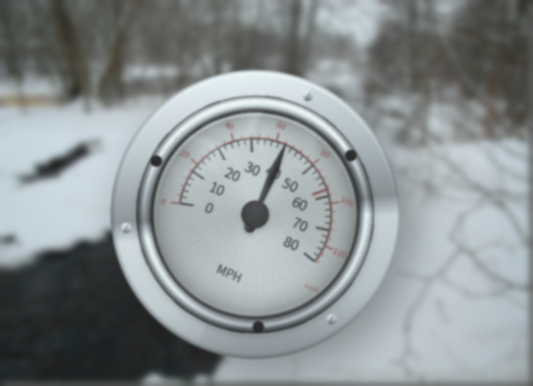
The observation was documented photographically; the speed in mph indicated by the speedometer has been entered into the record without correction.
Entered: 40 mph
